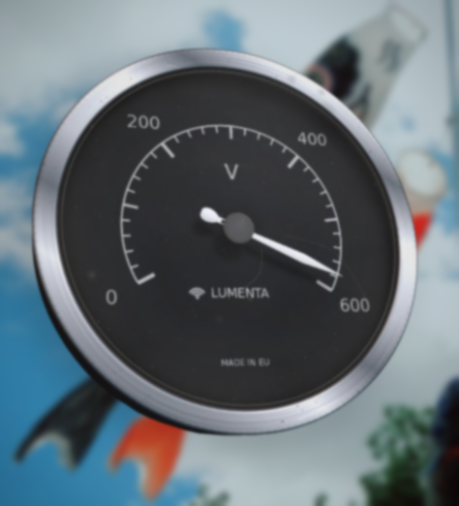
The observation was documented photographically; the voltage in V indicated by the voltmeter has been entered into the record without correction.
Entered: 580 V
